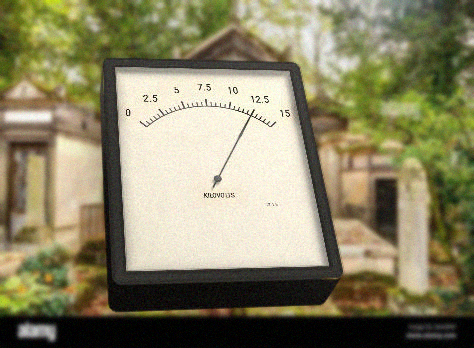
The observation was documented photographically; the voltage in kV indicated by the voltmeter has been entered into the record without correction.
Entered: 12.5 kV
